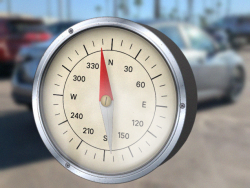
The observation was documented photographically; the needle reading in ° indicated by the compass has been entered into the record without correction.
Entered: 350 °
